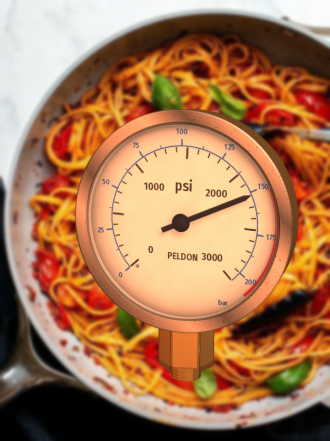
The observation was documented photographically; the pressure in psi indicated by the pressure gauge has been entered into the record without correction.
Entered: 2200 psi
